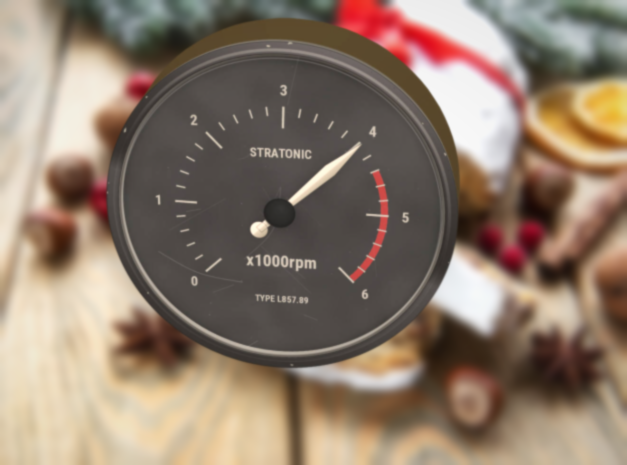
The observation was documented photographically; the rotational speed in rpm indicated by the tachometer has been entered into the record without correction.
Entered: 4000 rpm
